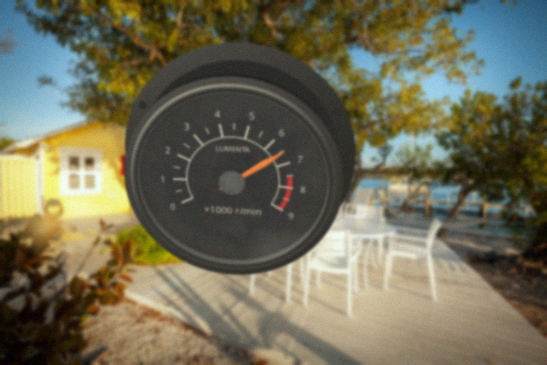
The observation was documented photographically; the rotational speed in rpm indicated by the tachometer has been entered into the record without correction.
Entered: 6500 rpm
